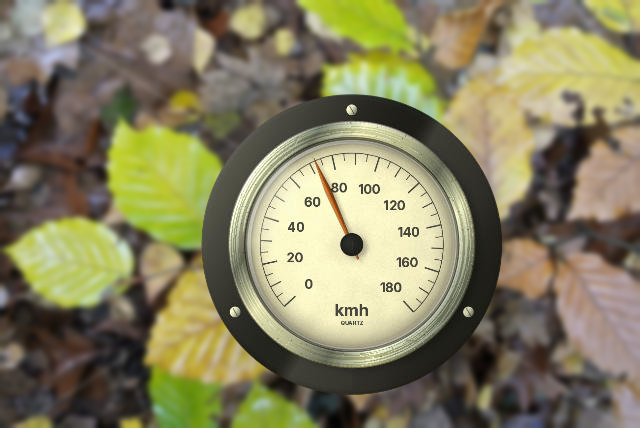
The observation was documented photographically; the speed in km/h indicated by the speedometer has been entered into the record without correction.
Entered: 72.5 km/h
